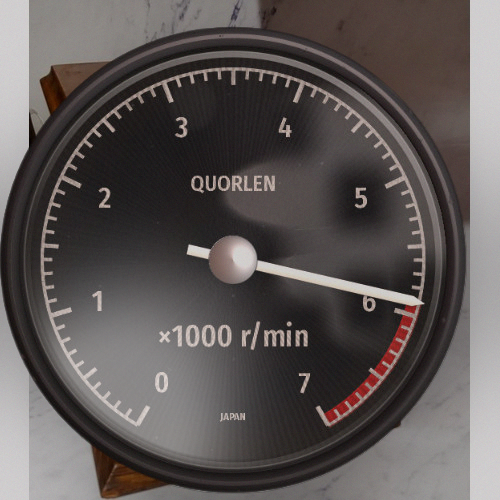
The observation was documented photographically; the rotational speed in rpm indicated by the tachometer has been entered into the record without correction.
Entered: 5900 rpm
